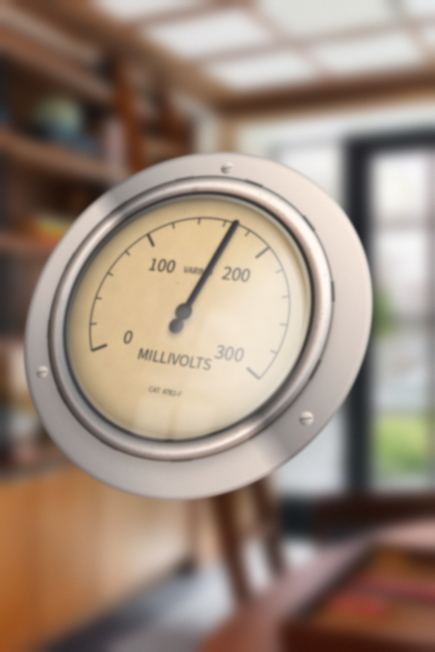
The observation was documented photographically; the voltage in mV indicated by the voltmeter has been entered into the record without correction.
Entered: 170 mV
